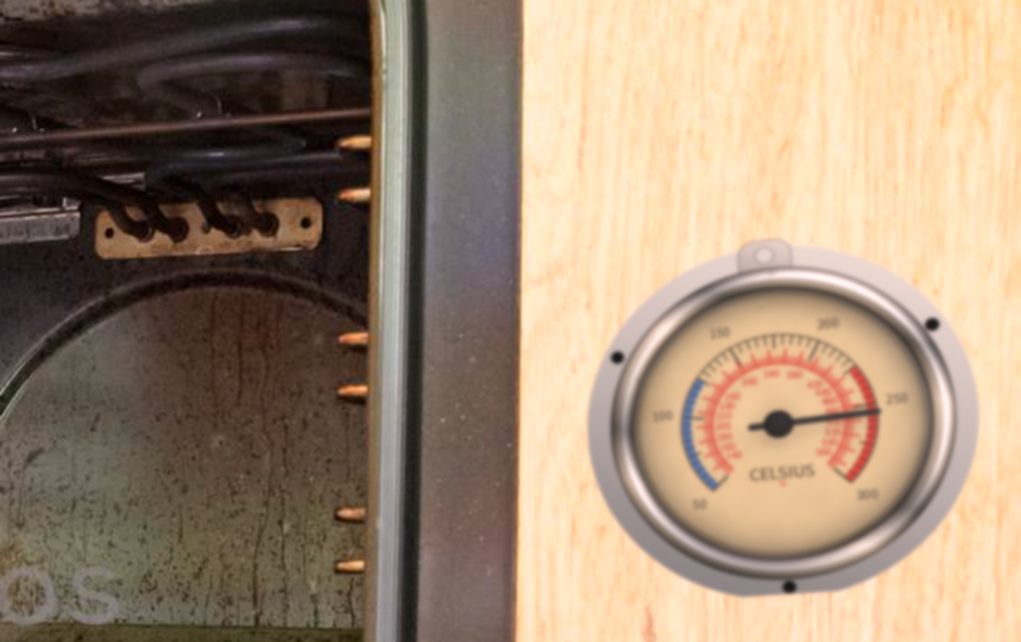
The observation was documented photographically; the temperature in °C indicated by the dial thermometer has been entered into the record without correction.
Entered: 255 °C
